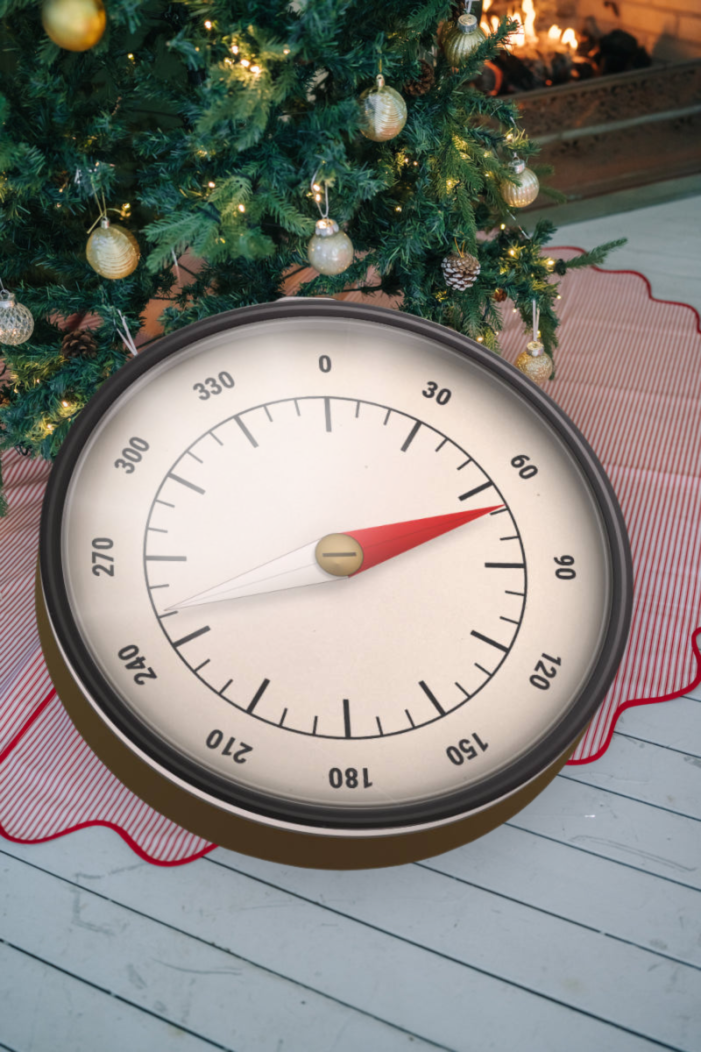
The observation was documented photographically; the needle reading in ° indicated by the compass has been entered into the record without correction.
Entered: 70 °
